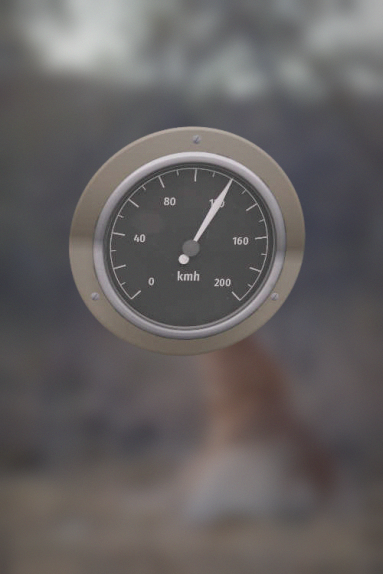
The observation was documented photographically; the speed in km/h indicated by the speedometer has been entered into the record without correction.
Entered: 120 km/h
